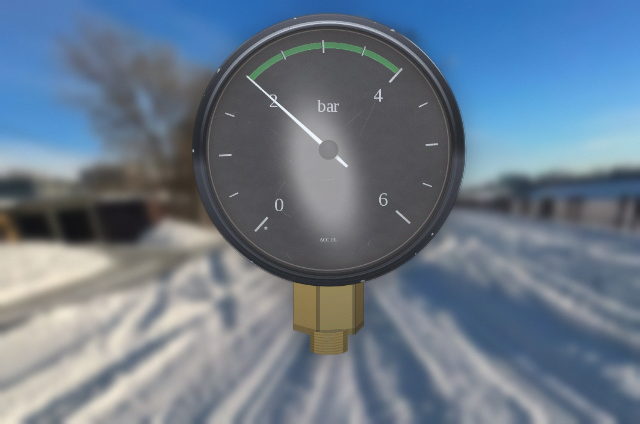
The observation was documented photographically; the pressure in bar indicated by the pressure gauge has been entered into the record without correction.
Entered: 2 bar
